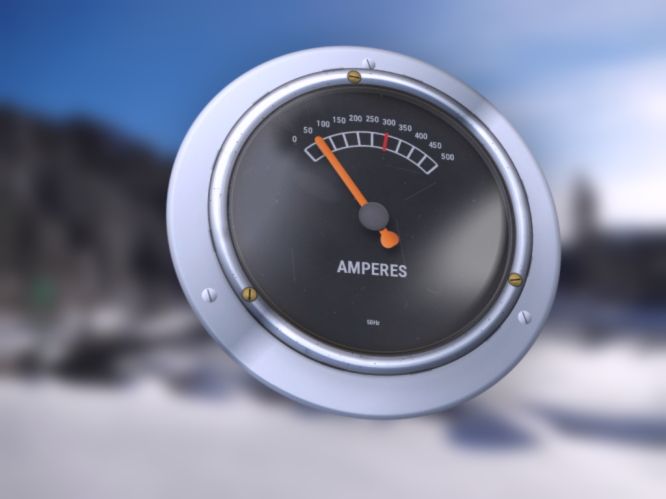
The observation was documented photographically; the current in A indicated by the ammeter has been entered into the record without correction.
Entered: 50 A
